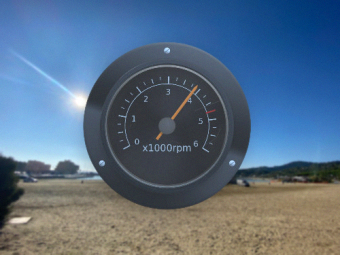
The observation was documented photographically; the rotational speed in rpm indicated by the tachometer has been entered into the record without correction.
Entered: 3875 rpm
